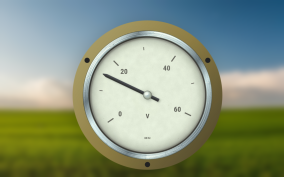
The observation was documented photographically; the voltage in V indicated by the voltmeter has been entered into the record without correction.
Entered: 15 V
